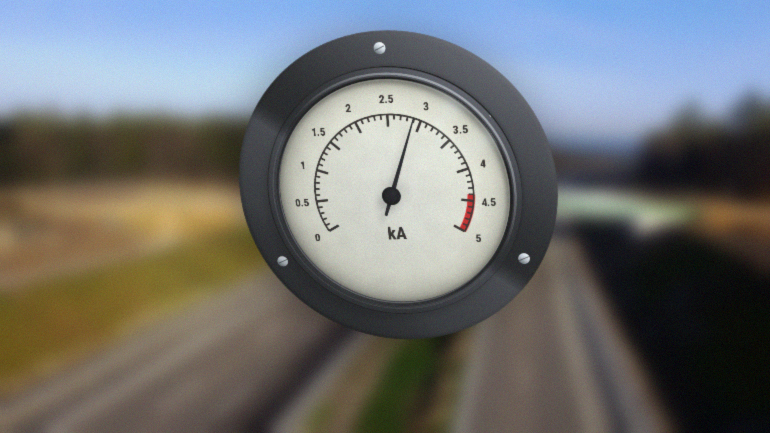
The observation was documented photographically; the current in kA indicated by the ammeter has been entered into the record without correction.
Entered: 2.9 kA
